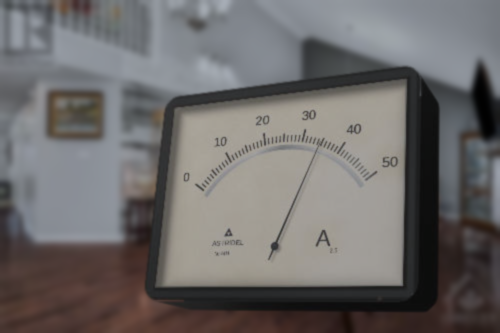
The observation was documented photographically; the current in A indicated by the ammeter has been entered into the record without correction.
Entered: 35 A
